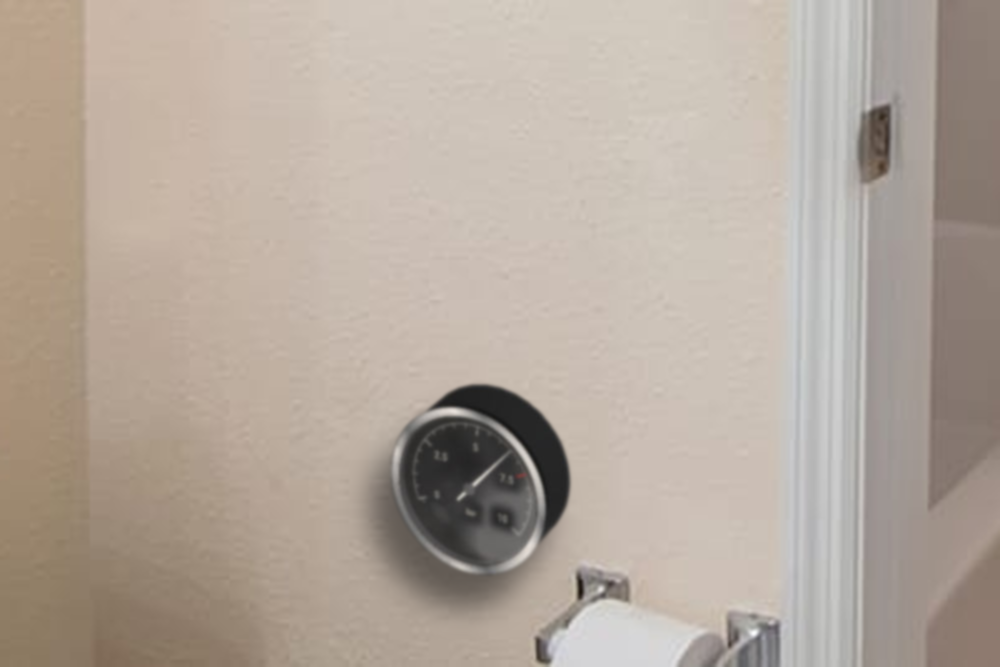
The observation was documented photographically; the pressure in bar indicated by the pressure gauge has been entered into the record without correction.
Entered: 6.5 bar
